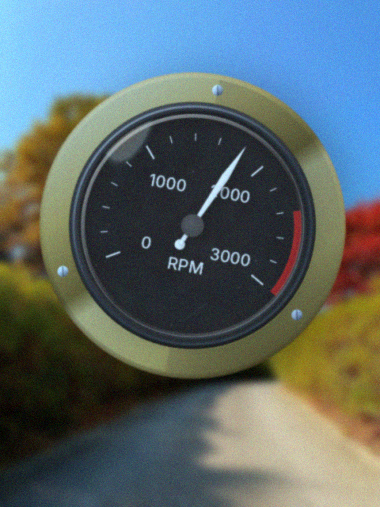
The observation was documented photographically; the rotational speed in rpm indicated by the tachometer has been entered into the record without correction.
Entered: 1800 rpm
